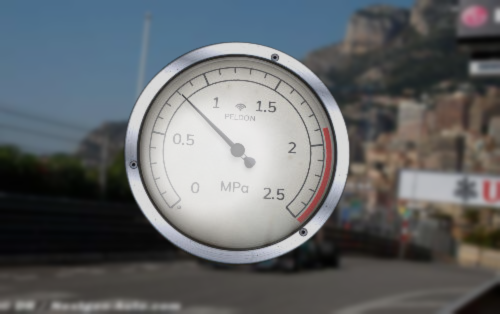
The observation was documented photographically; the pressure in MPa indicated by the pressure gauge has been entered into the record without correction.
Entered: 0.8 MPa
